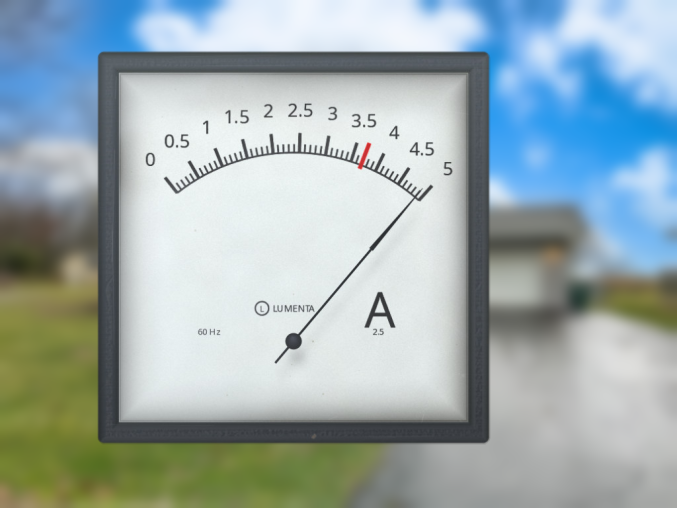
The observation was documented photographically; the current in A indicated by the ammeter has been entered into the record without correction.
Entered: 4.9 A
